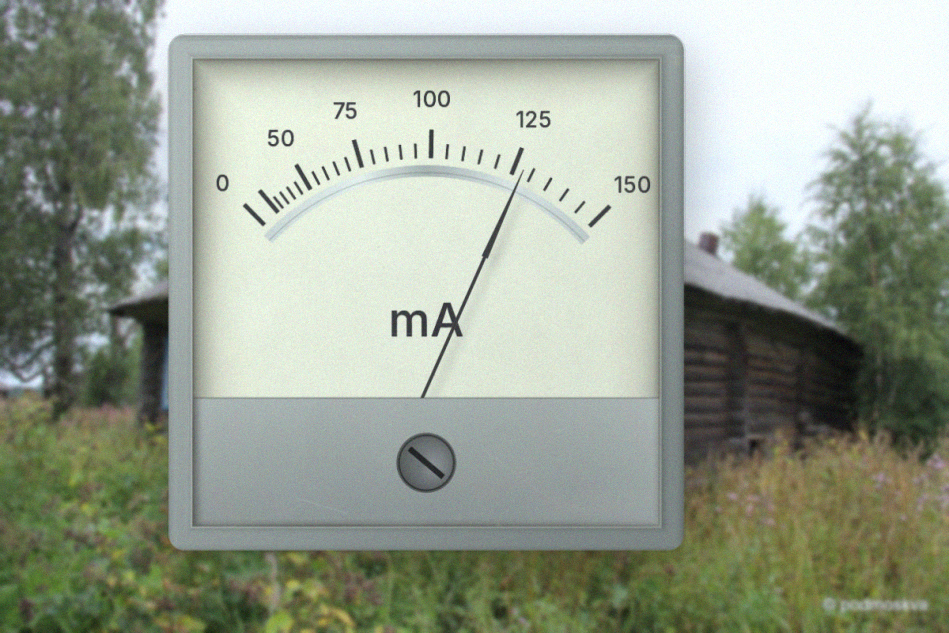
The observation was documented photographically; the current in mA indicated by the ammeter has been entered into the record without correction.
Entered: 127.5 mA
